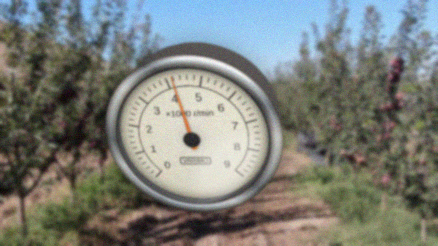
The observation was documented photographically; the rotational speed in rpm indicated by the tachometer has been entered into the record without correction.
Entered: 4200 rpm
